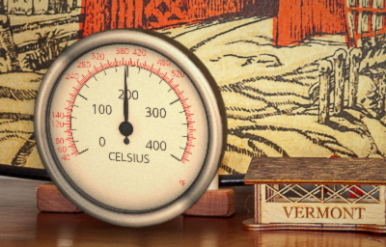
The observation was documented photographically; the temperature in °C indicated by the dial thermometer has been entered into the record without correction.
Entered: 200 °C
